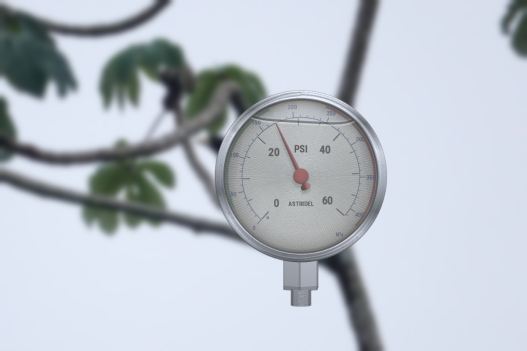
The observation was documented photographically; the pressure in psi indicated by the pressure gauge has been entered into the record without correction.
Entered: 25 psi
